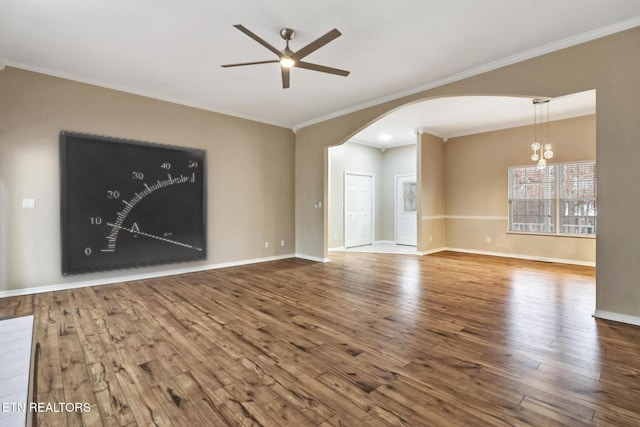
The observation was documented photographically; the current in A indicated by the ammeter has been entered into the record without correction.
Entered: 10 A
